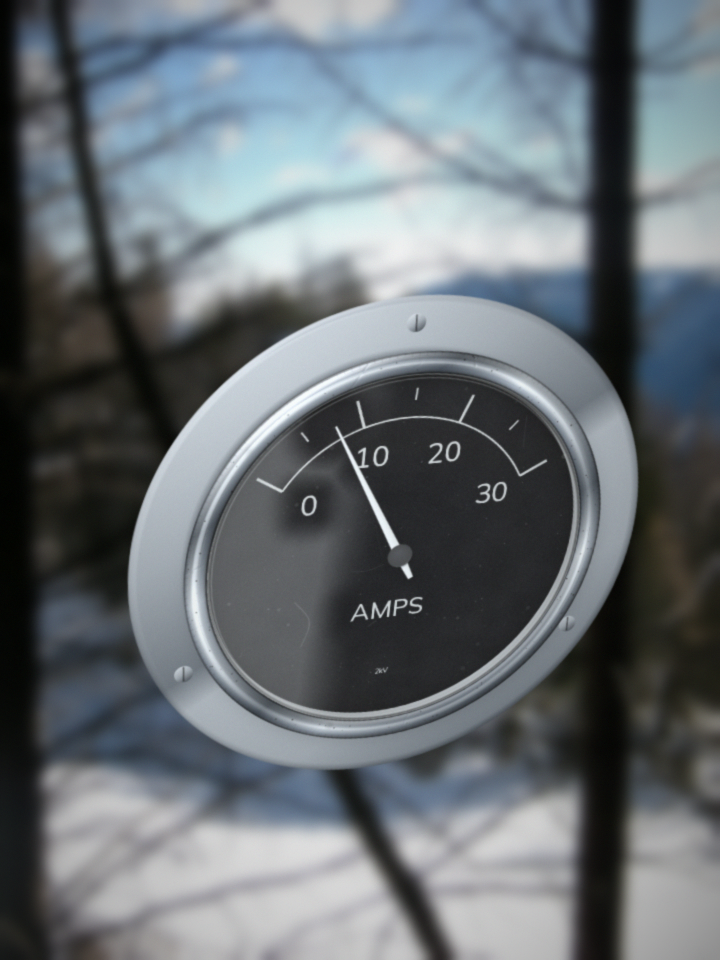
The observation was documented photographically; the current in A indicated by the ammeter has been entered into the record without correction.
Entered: 7.5 A
